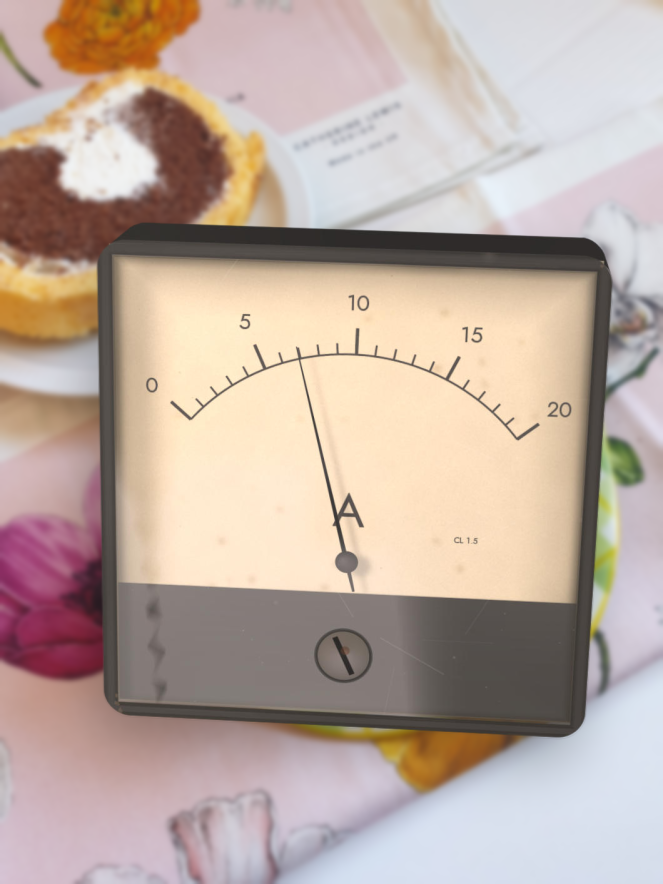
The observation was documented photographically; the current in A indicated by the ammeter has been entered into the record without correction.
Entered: 7 A
